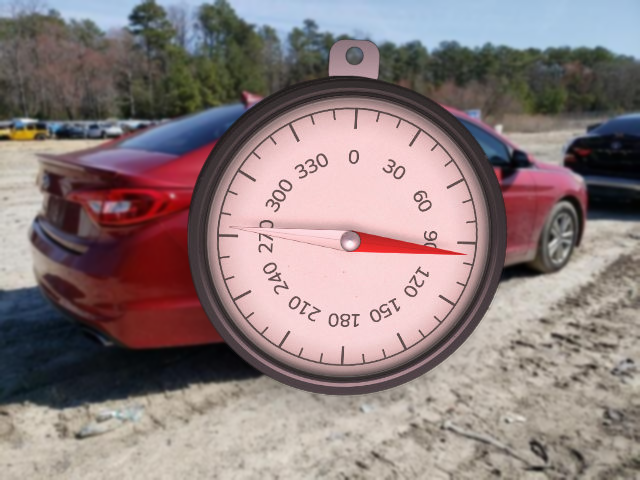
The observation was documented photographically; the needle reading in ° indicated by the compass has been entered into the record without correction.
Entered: 95 °
